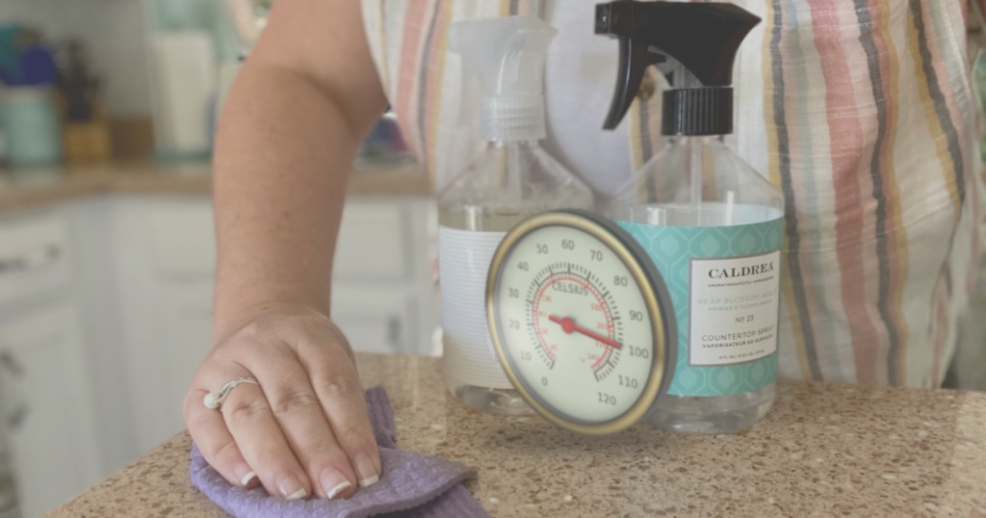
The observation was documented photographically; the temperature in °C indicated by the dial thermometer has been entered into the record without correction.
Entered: 100 °C
